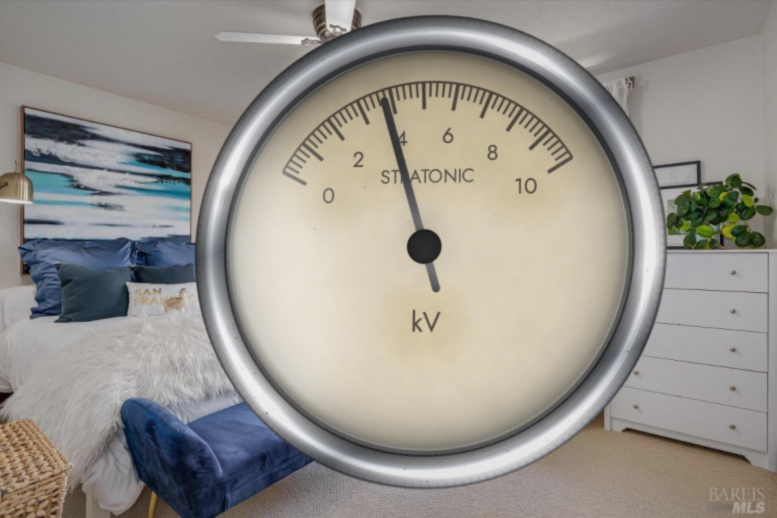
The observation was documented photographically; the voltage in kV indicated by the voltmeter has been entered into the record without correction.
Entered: 3.8 kV
